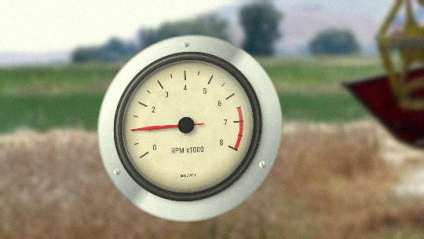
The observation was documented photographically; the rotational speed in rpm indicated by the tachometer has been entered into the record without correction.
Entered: 1000 rpm
